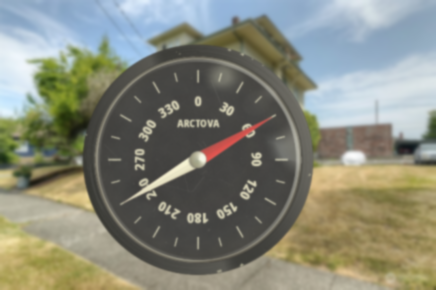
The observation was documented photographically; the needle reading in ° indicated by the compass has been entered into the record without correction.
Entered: 60 °
